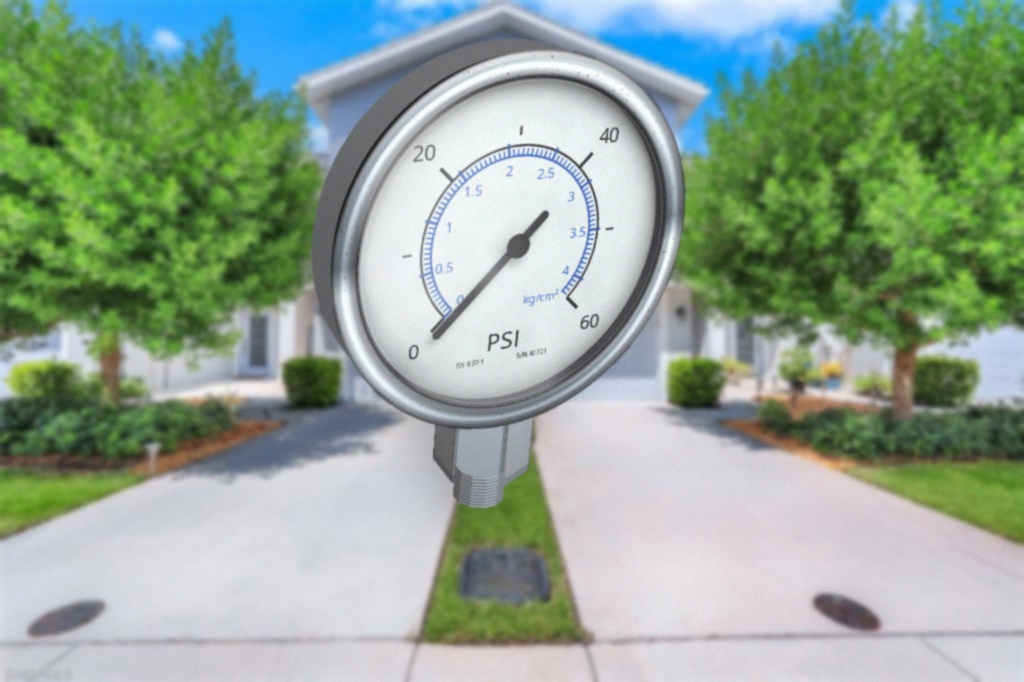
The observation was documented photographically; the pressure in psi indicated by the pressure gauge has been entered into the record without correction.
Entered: 0 psi
